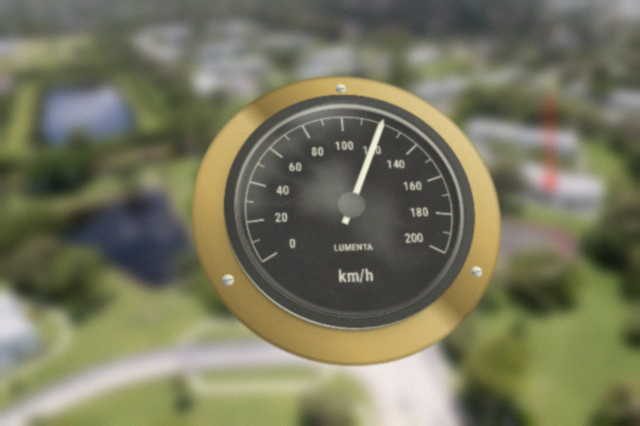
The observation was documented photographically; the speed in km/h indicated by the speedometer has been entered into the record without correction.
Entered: 120 km/h
